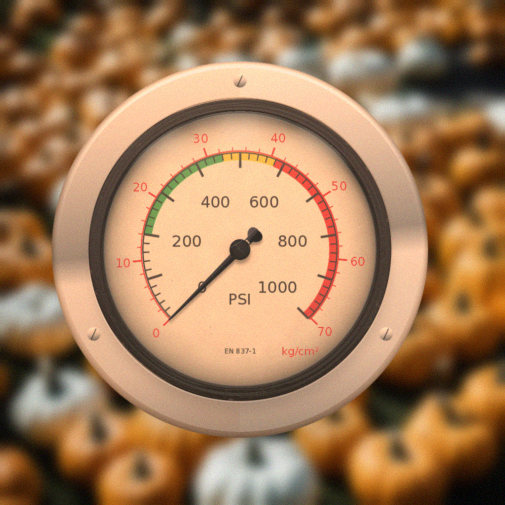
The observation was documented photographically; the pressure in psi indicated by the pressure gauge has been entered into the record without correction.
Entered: 0 psi
